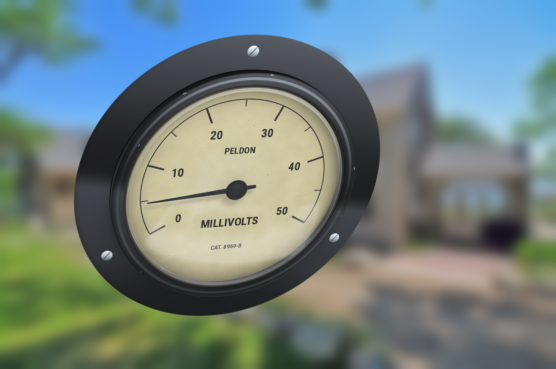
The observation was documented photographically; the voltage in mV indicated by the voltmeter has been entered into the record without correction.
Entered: 5 mV
